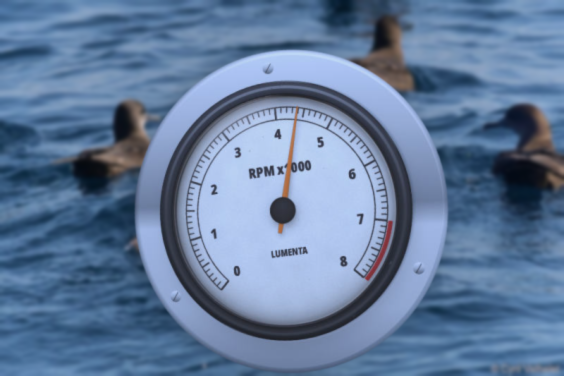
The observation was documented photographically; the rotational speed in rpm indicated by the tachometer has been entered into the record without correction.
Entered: 4400 rpm
